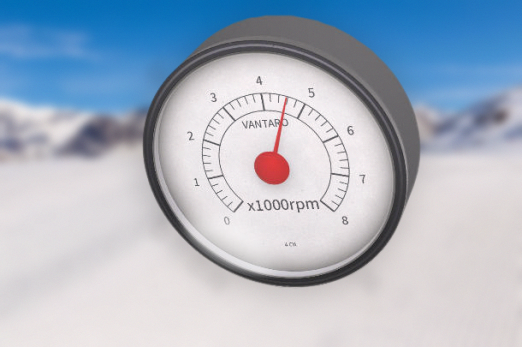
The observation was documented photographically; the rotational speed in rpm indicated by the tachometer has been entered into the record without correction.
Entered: 4600 rpm
